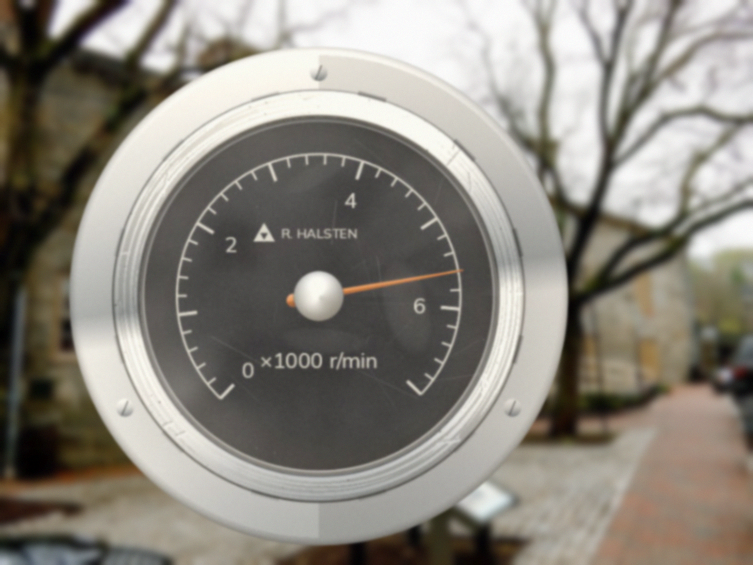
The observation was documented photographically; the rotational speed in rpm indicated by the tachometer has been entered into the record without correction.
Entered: 5600 rpm
